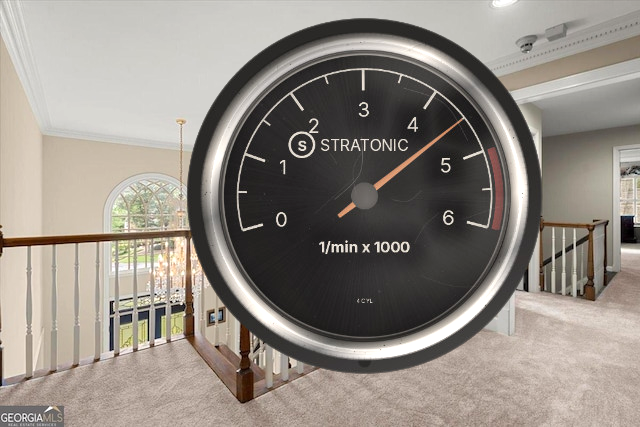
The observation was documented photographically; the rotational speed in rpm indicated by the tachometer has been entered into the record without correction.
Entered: 4500 rpm
